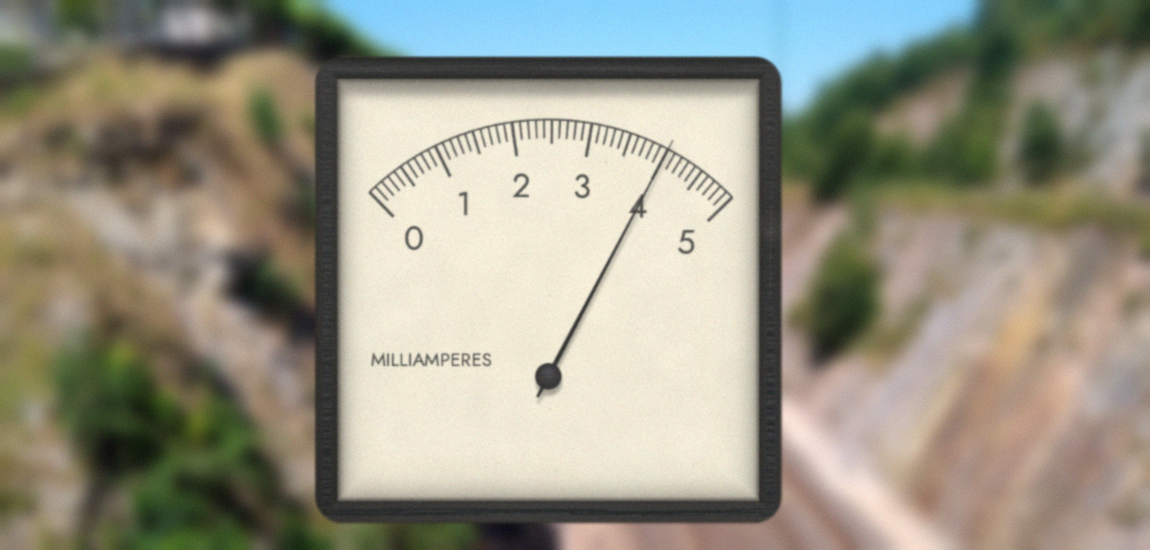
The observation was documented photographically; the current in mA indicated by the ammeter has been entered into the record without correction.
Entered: 4 mA
